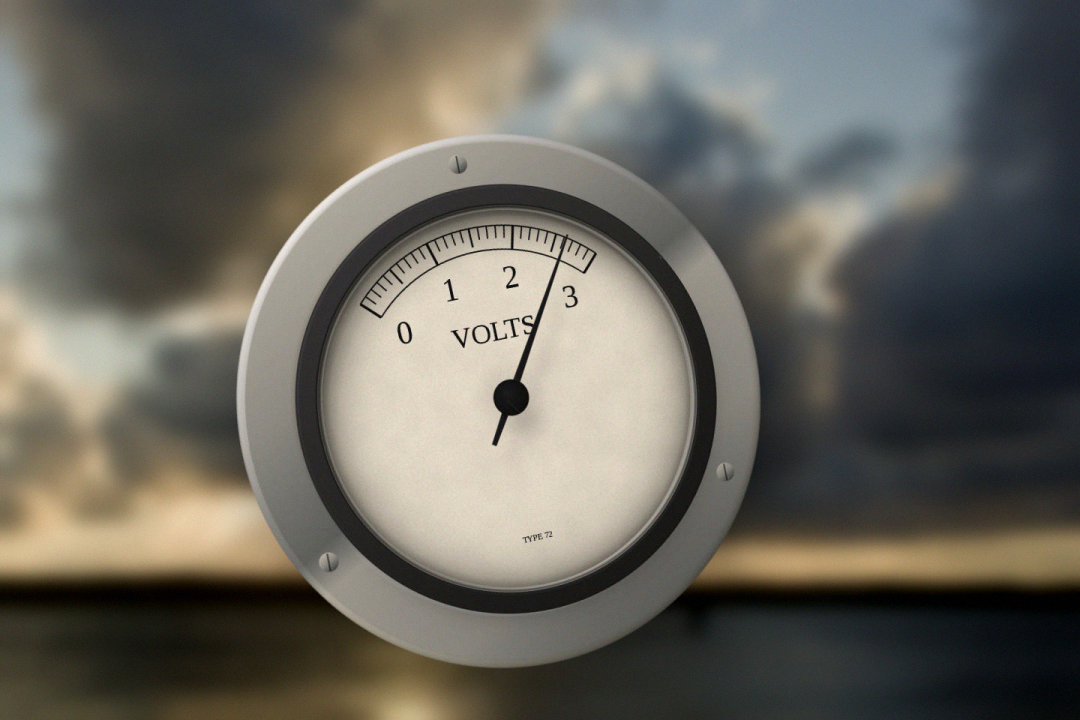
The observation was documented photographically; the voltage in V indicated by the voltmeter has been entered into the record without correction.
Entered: 2.6 V
